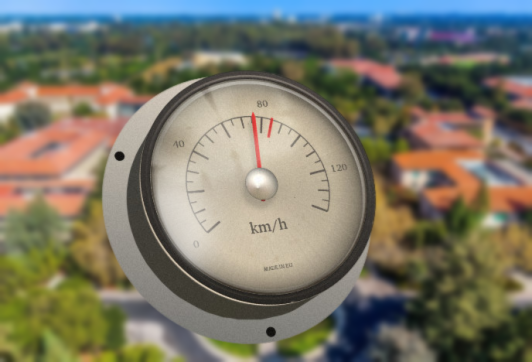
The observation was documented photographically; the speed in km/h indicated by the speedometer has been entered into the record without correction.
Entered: 75 km/h
